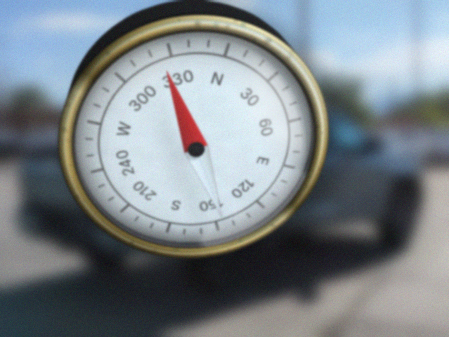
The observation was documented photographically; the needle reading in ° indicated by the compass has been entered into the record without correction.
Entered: 325 °
